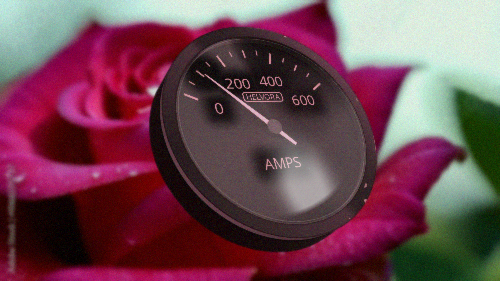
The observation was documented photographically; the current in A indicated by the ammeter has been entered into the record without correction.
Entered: 100 A
